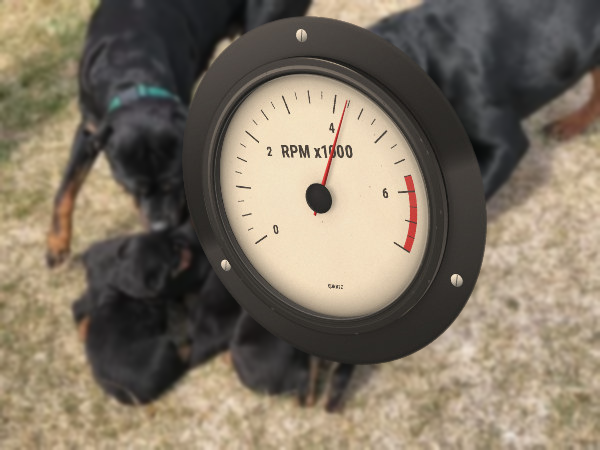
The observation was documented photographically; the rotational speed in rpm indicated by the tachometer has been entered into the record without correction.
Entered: 4250 rpm
